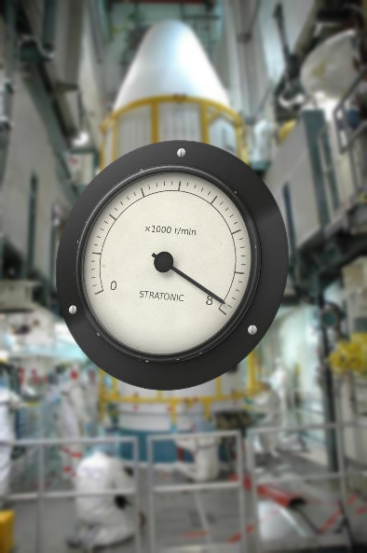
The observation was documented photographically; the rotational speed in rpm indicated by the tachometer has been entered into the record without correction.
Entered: 7800 rpm
